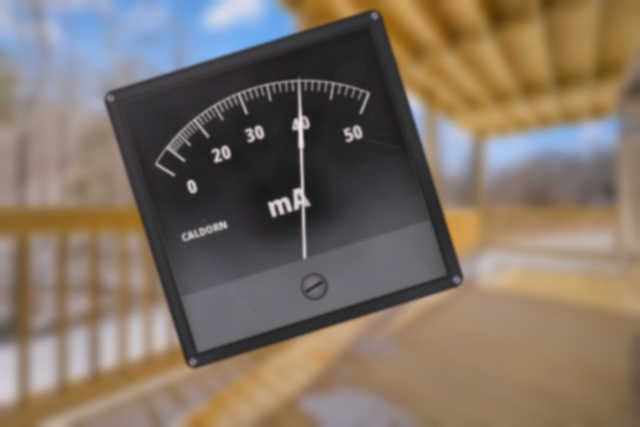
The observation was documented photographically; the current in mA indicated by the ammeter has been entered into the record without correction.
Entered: 40 mA
